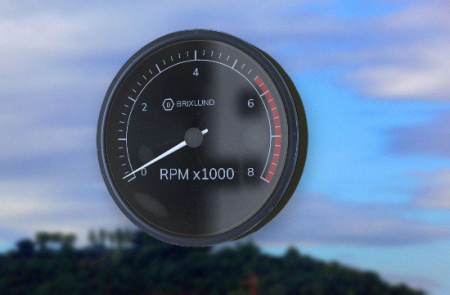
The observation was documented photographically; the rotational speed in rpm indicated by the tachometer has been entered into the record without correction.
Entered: 100 rpm
